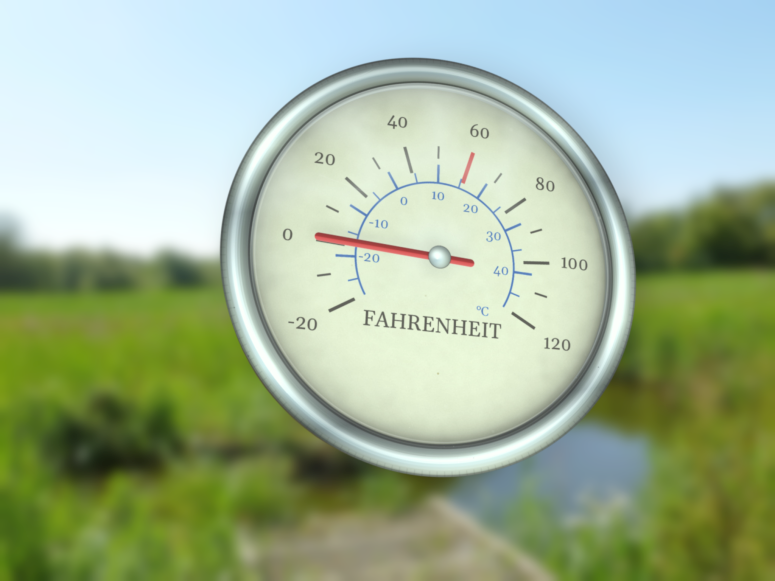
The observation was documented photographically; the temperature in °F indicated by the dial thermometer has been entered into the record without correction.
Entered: 0 °F
